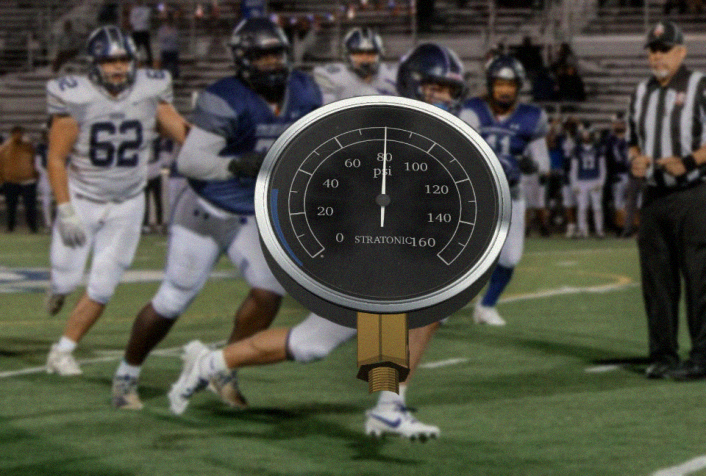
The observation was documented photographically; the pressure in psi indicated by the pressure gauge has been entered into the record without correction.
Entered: 80 psi
